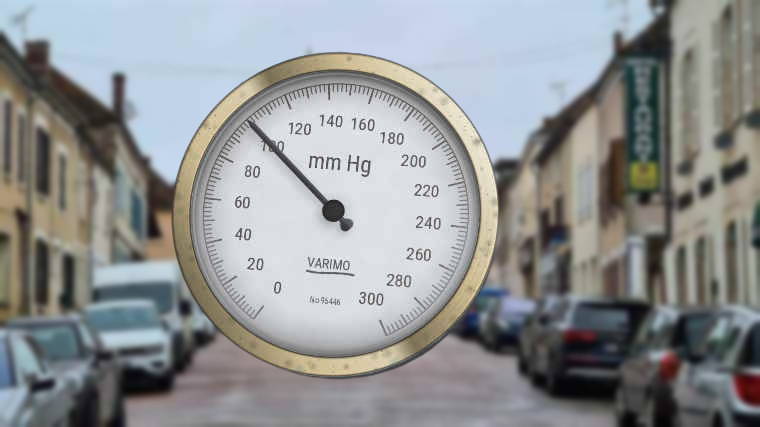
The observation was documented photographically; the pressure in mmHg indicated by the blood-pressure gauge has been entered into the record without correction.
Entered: 100 mmHg
